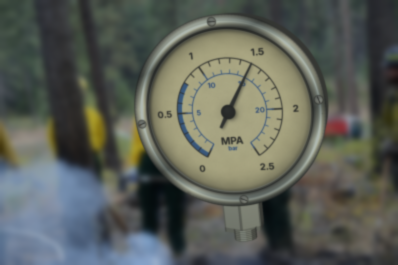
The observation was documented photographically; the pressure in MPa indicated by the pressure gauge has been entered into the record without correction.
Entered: 1.5 MPa
